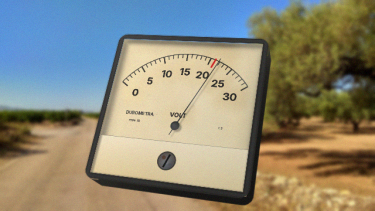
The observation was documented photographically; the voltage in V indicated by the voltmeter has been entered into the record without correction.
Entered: 22 V
